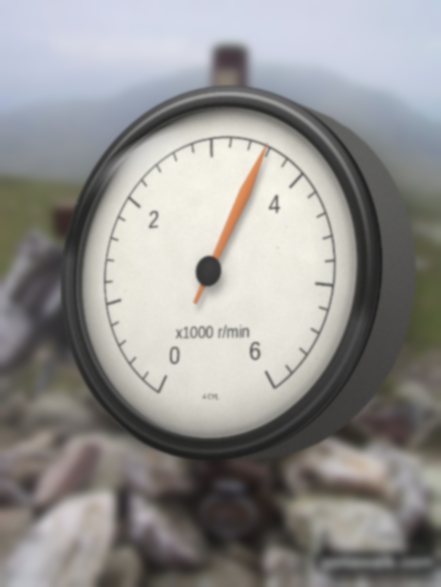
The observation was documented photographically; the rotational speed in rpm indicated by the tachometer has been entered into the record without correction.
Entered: 3600 rpm
